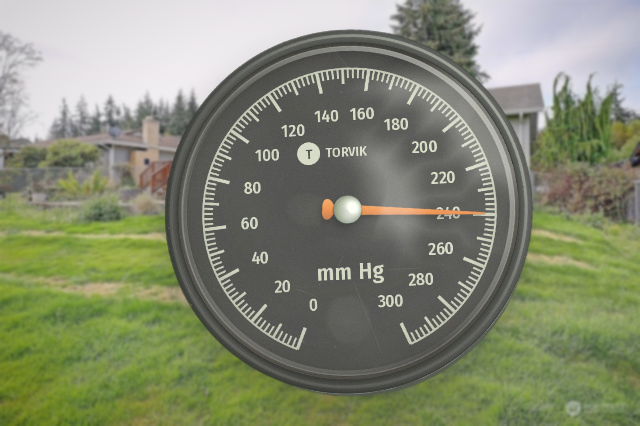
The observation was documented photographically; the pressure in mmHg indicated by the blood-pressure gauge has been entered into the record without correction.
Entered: 240 mmHg
